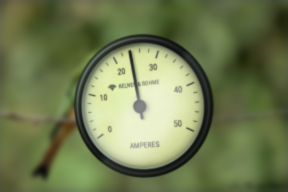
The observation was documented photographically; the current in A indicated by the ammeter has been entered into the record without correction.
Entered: 24 A
